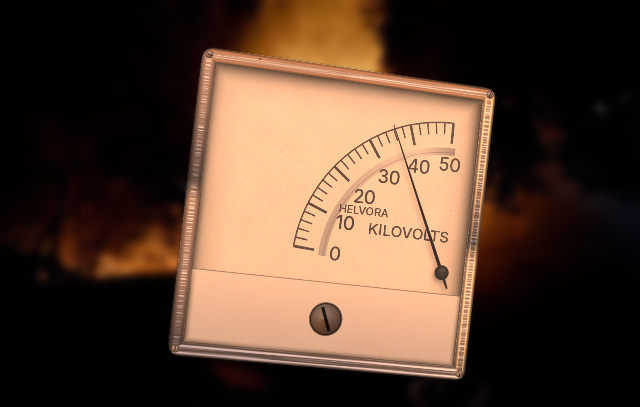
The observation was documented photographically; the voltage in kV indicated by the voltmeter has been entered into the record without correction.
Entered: 36 kV
